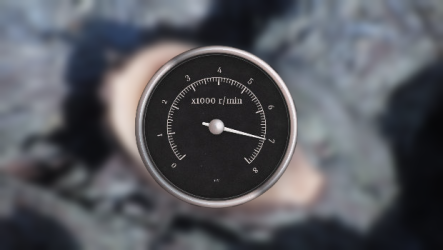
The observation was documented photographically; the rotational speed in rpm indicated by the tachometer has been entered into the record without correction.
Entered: 7000 rpm
